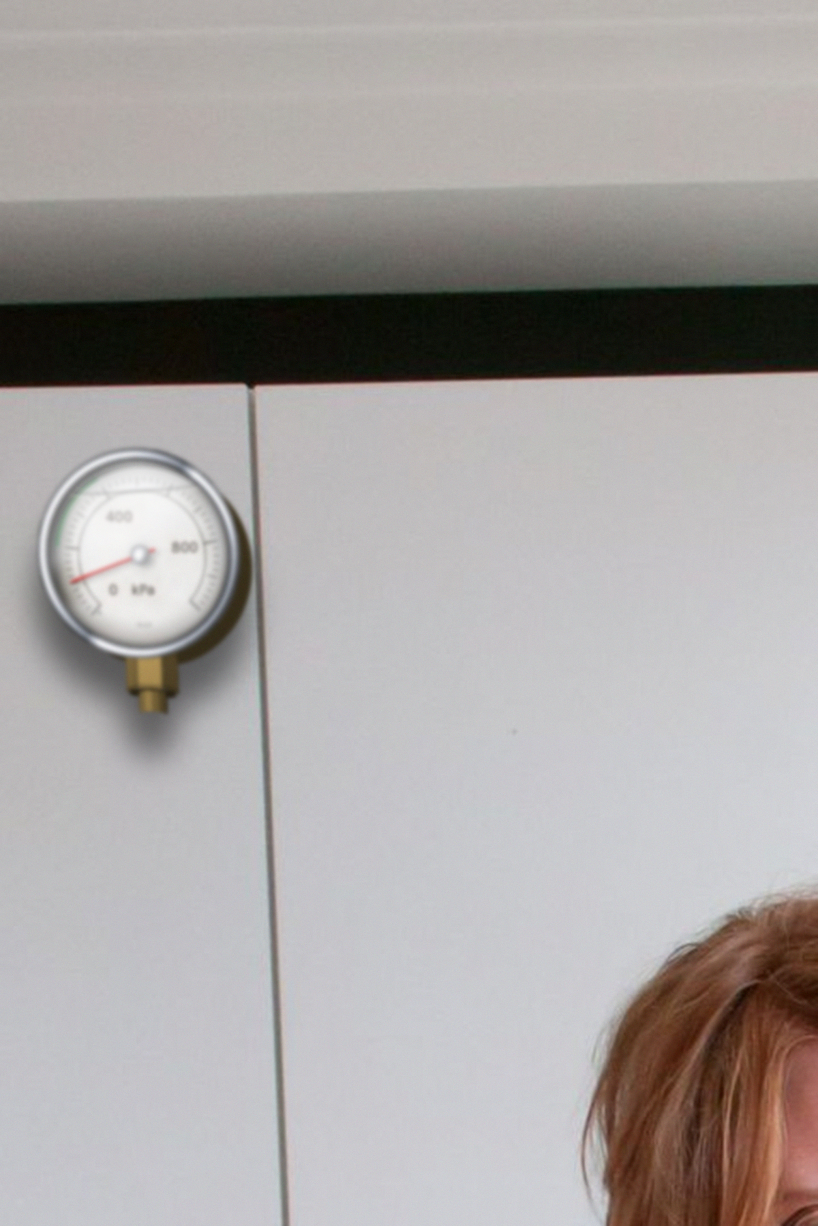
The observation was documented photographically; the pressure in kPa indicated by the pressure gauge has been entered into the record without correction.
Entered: 100 kPa
